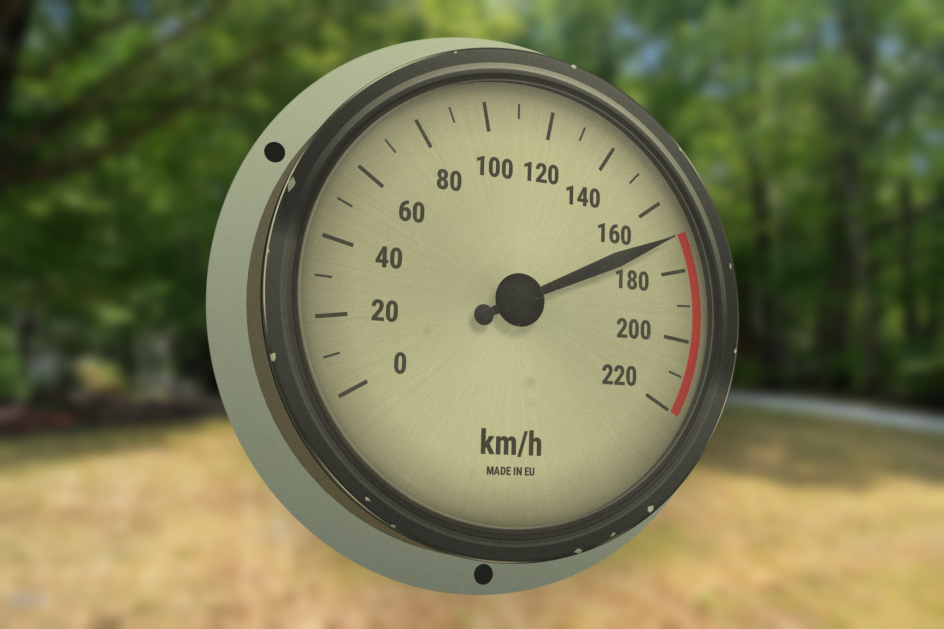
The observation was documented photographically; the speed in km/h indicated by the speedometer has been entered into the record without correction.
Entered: 170 km/h
